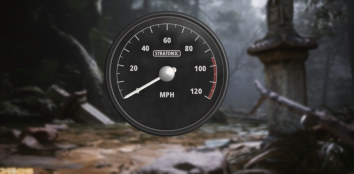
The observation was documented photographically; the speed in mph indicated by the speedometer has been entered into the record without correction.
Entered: 0 mph
